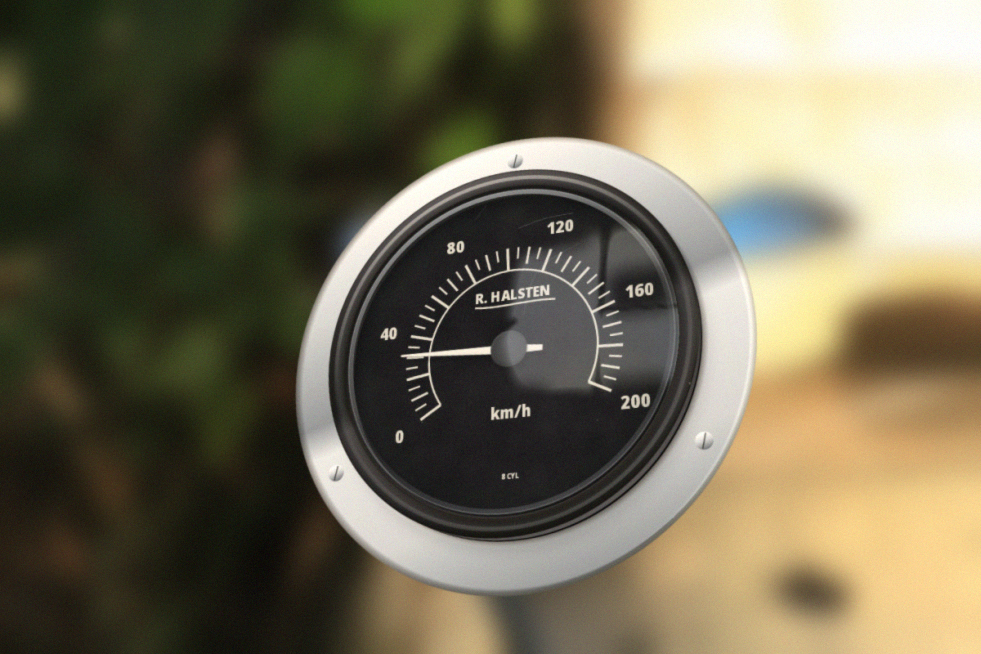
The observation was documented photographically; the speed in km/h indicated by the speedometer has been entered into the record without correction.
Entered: 30 km/h
